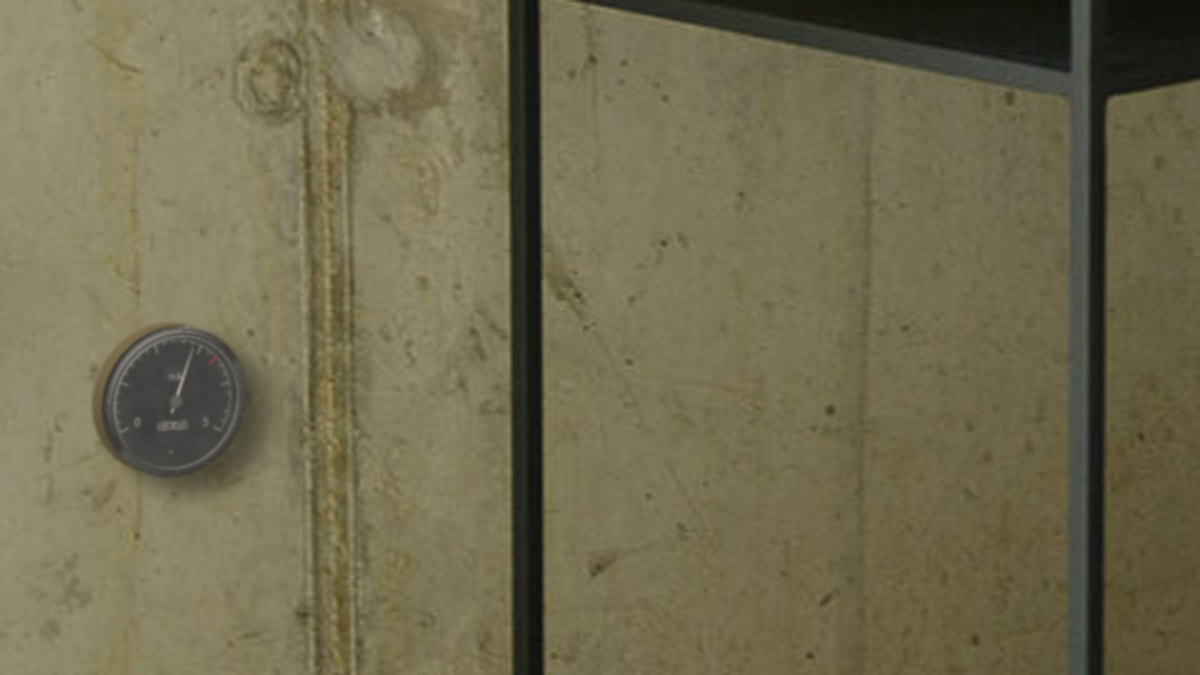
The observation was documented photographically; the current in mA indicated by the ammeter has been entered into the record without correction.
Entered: 2.8 mA
